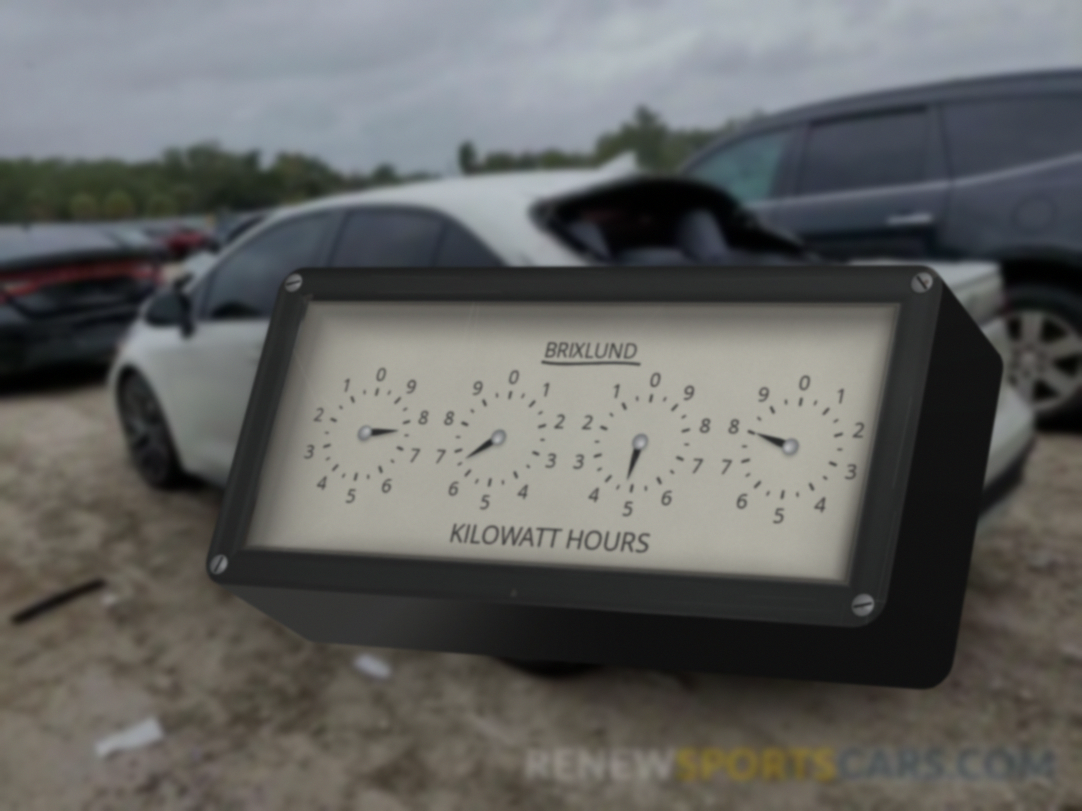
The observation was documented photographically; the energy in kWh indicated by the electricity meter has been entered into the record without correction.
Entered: 7648 kWh
